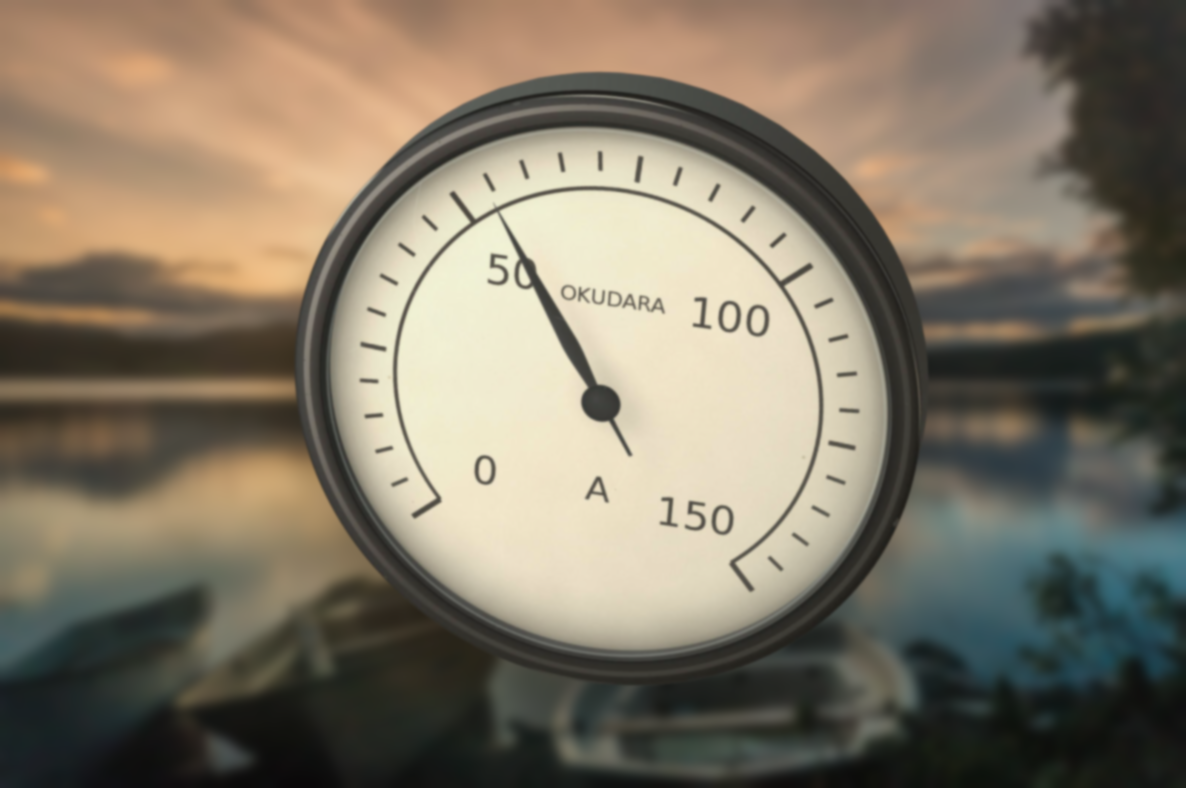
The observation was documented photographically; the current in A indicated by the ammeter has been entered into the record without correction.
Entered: 55 A
